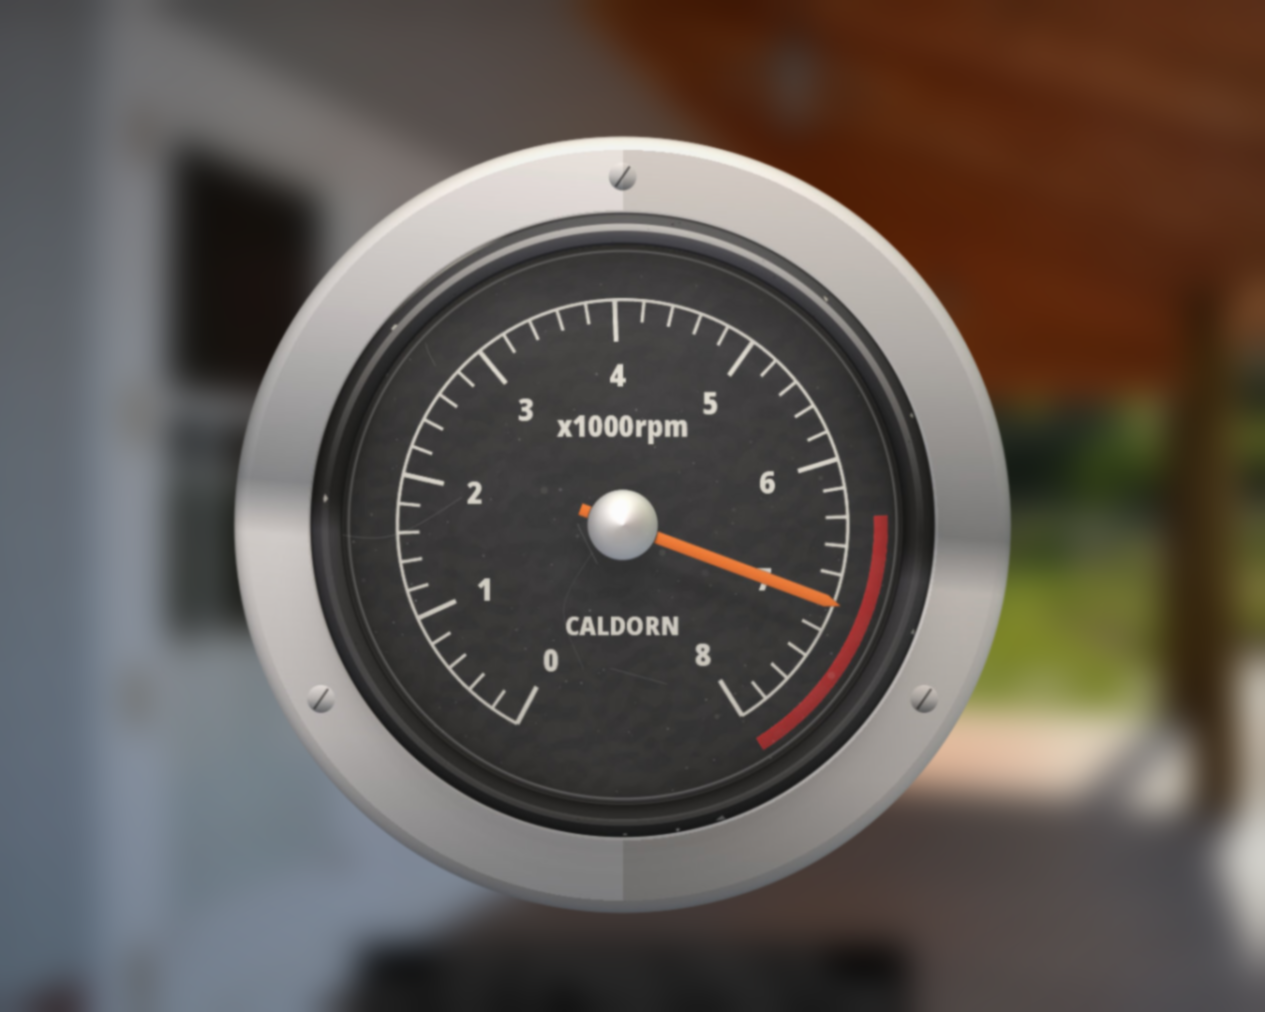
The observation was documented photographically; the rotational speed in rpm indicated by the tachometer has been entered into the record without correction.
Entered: 7000 rpm
